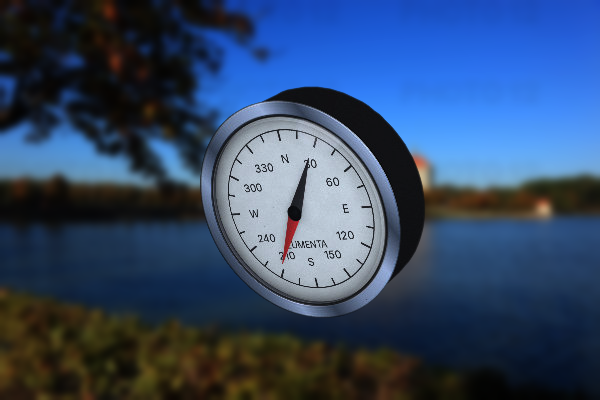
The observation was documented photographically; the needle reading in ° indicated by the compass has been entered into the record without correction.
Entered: 210 °
